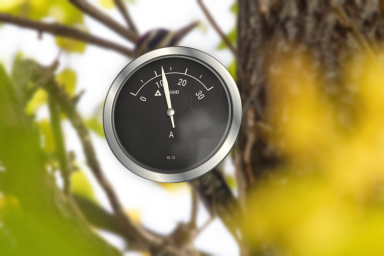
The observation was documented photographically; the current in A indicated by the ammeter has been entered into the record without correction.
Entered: 12.5 A
